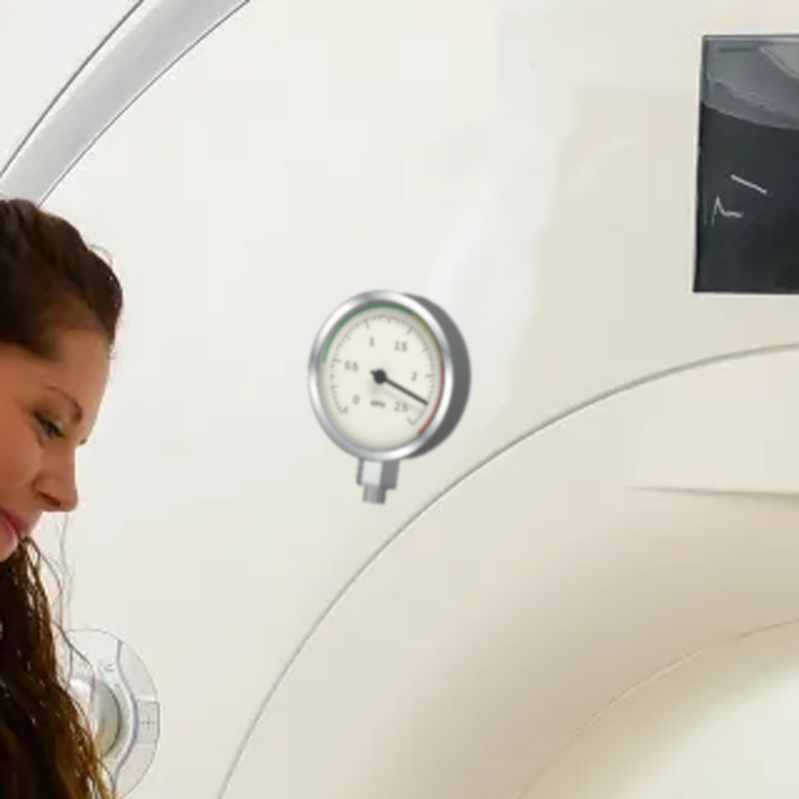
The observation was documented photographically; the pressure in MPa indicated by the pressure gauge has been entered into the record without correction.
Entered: 2.25 MPa
